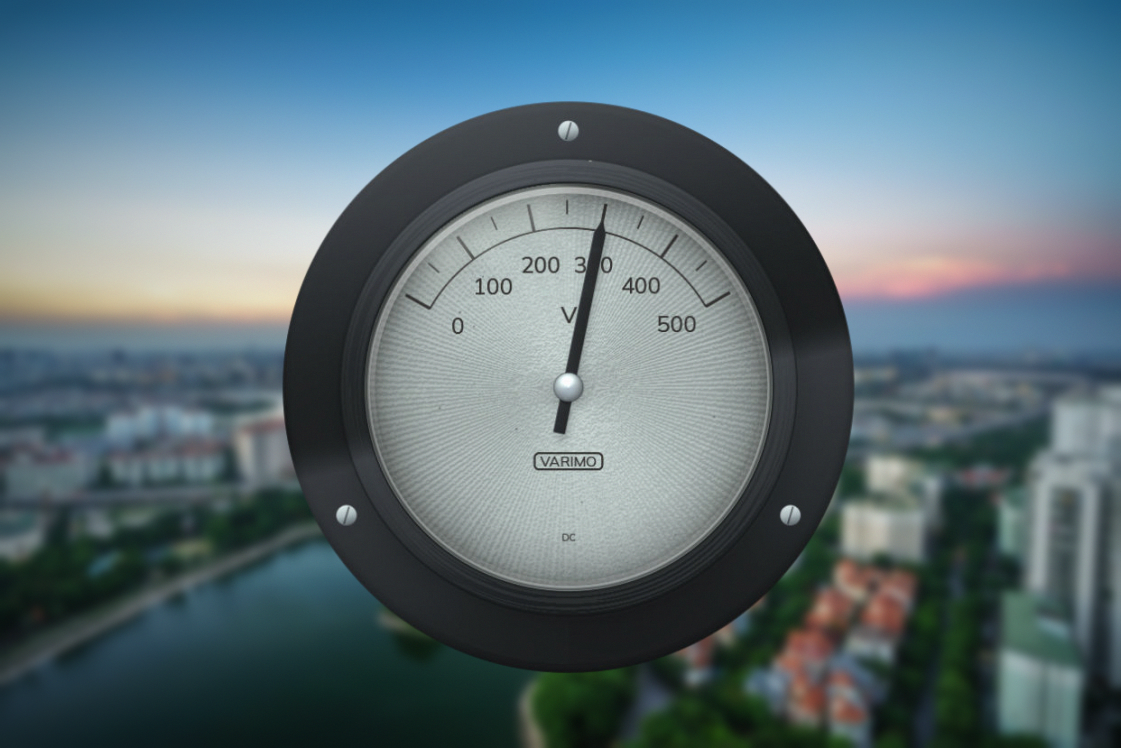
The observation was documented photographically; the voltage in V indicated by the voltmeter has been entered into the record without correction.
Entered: 300 V
